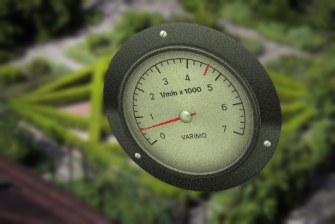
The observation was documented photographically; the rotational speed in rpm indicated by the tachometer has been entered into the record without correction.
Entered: 600 rpm
